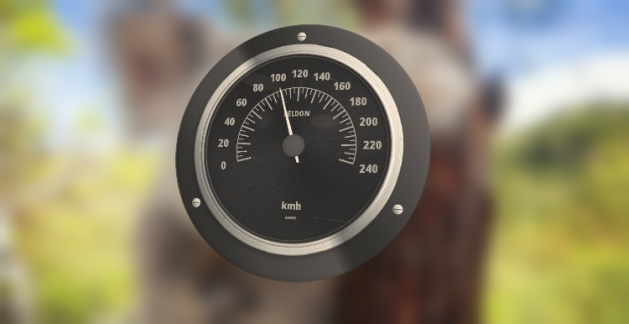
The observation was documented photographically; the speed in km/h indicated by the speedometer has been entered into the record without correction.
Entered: 100 km/h
